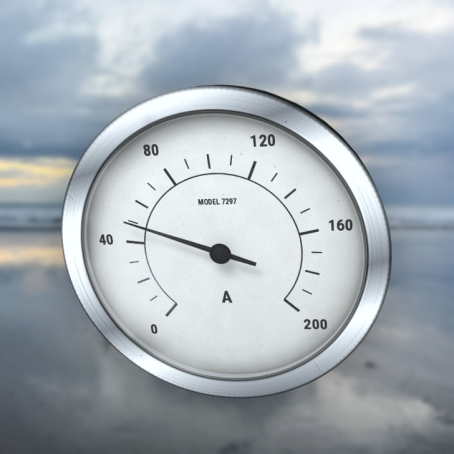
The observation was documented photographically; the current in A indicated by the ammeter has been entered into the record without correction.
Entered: 50 A
